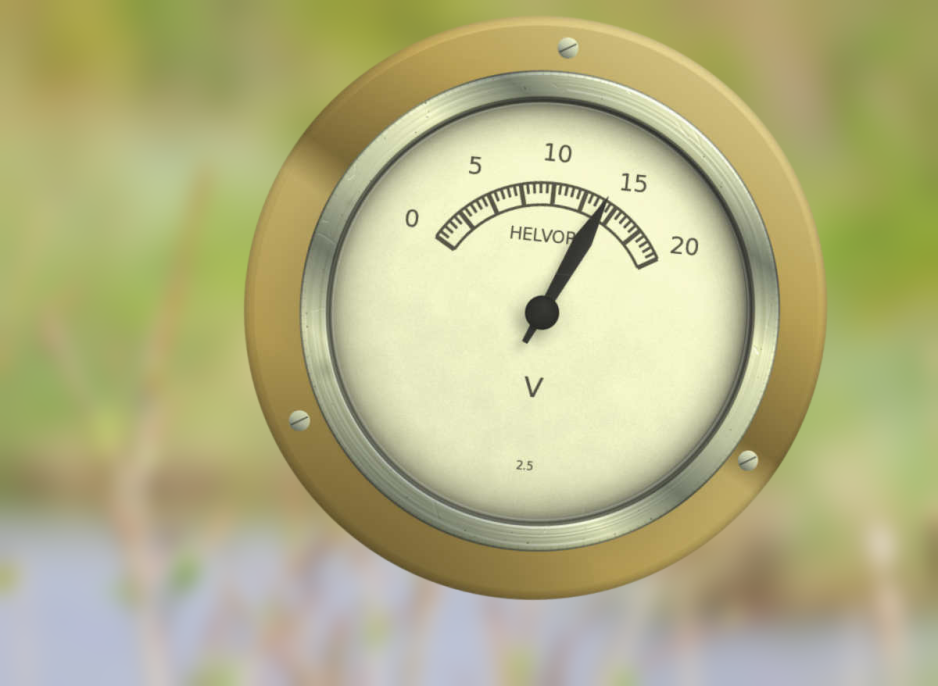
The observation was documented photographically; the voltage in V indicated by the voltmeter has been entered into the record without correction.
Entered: 14 V
